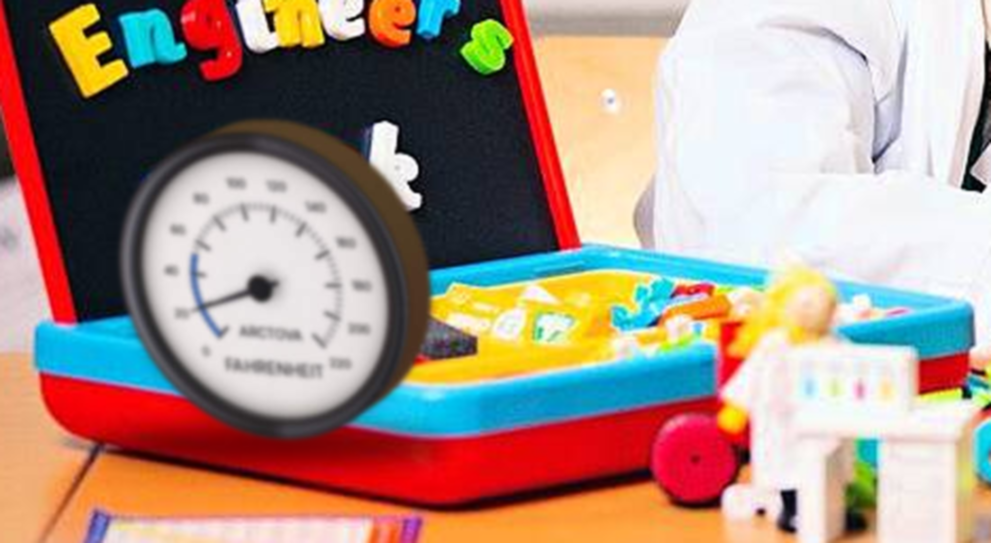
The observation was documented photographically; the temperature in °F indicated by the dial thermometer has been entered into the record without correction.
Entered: 20 °F
